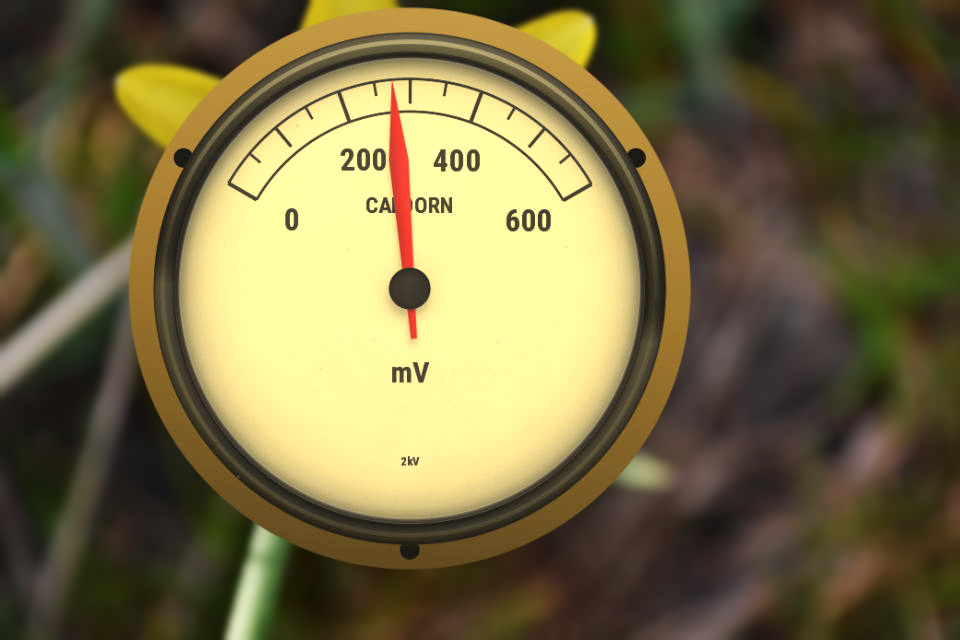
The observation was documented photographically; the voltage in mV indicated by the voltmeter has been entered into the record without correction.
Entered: 275 mV
